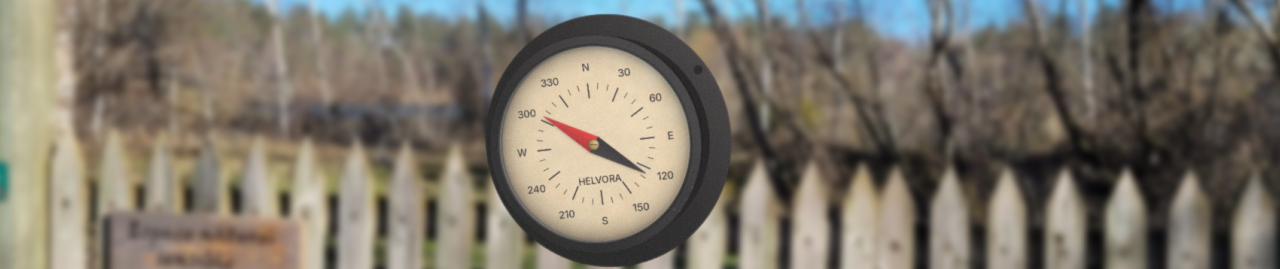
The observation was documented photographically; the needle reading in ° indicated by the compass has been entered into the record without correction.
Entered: 305 °
